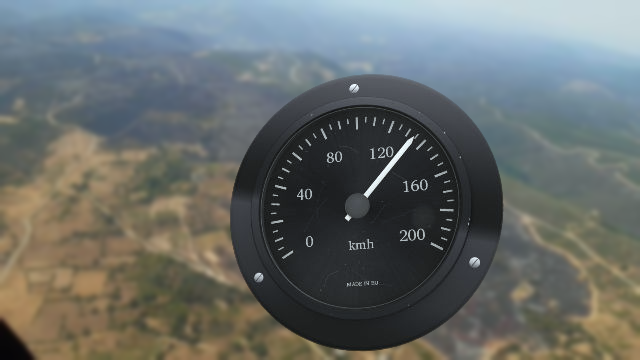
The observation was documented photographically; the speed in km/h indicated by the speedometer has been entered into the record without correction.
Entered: 135 km/h
